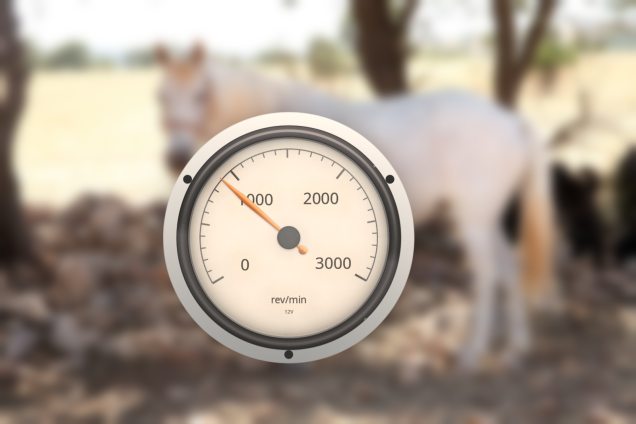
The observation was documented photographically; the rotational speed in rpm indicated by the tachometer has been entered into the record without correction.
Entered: 900 rpm
